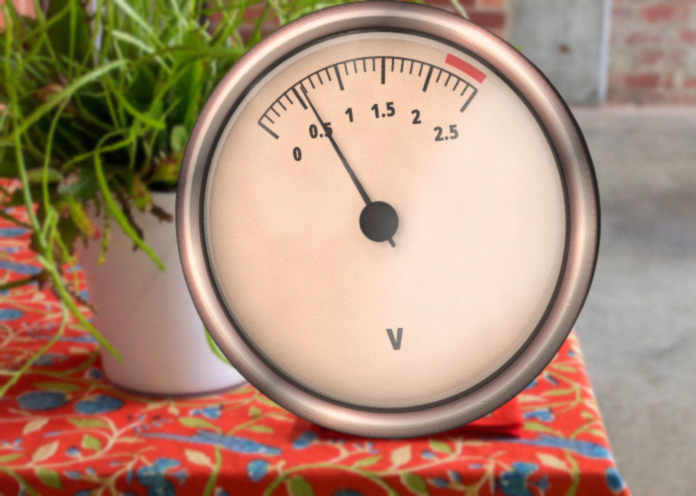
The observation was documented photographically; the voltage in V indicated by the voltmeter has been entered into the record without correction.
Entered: 0.6 V
